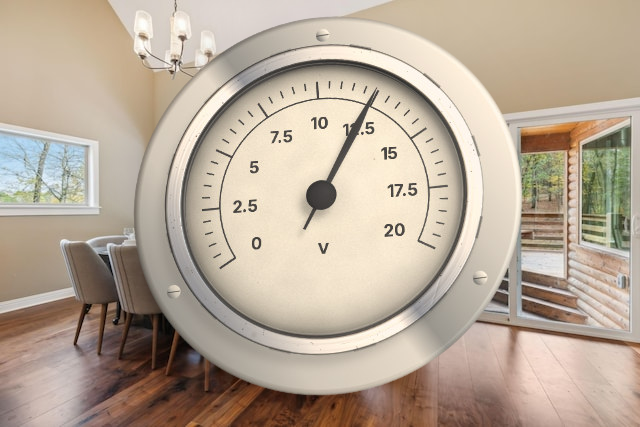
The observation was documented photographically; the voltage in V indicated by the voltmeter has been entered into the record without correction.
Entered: 12.5 V
